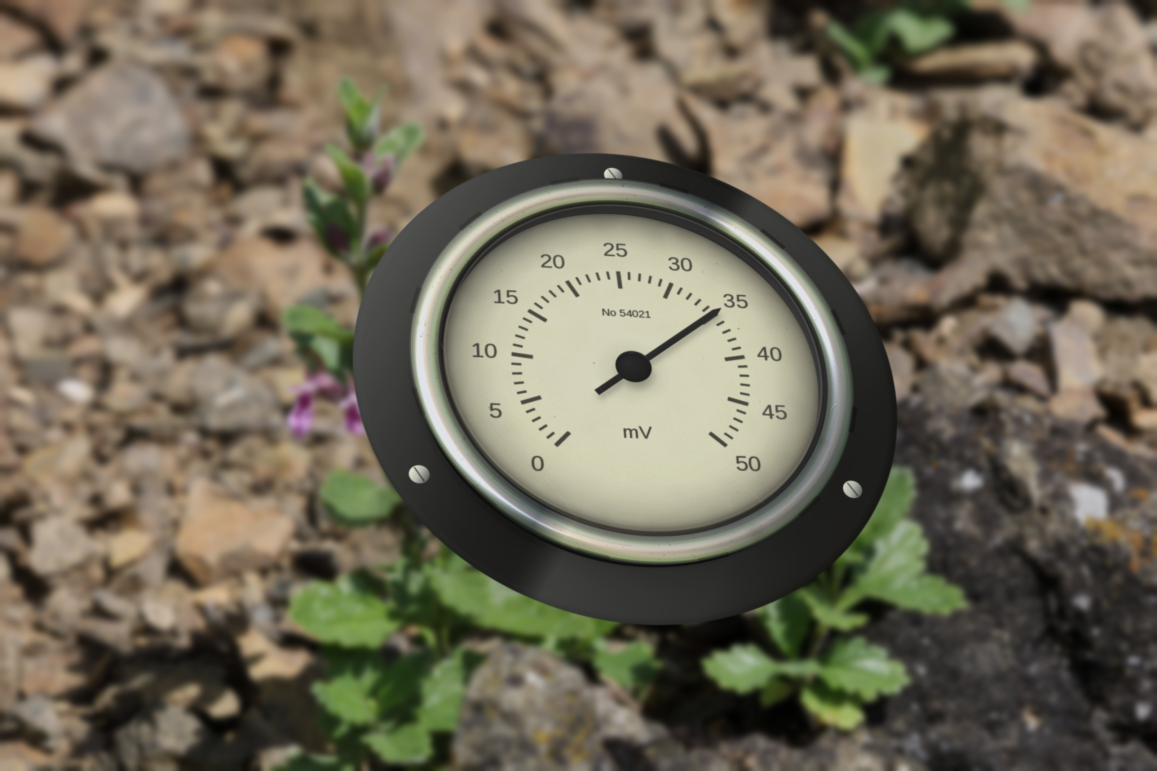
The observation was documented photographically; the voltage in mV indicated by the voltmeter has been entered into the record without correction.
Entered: 35 mV
